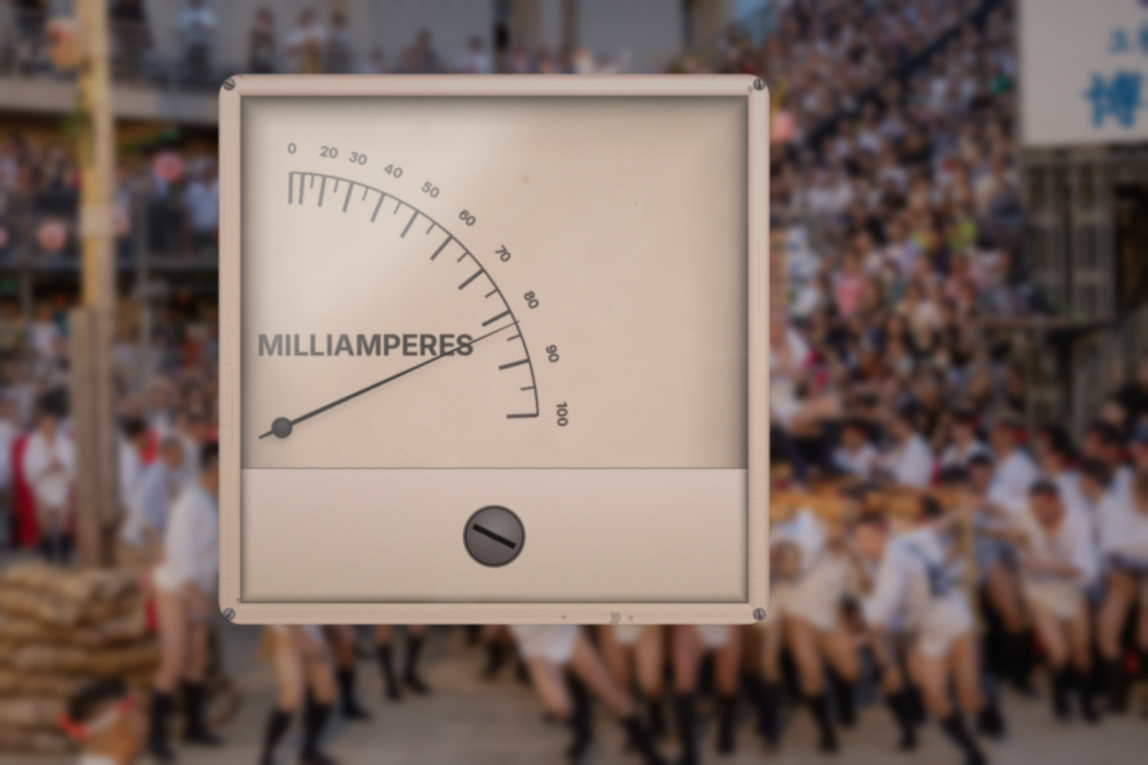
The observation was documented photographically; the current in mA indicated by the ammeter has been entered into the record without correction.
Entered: 82.5 mA
